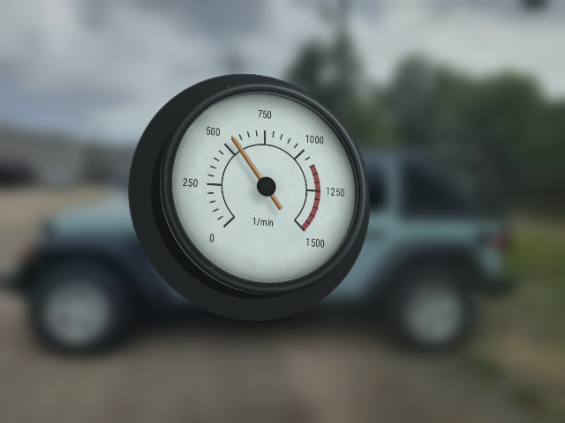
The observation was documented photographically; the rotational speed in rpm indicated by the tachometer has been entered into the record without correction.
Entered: 550 rpm
